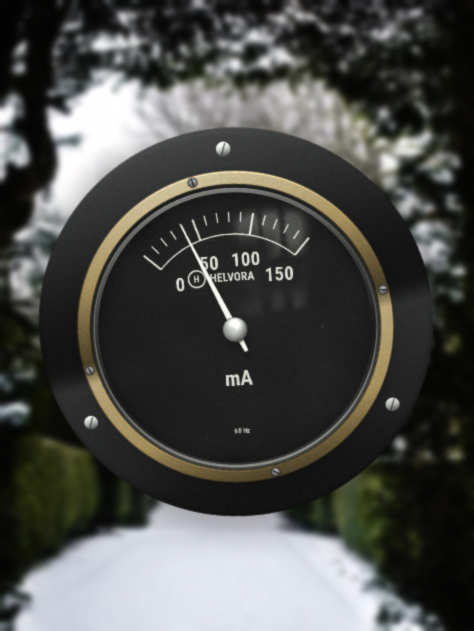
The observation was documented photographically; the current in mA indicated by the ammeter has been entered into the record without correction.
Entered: 40 mA
